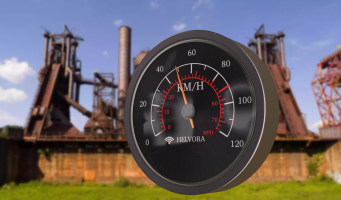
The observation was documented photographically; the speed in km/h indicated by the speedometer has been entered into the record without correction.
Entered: 50 km/h
